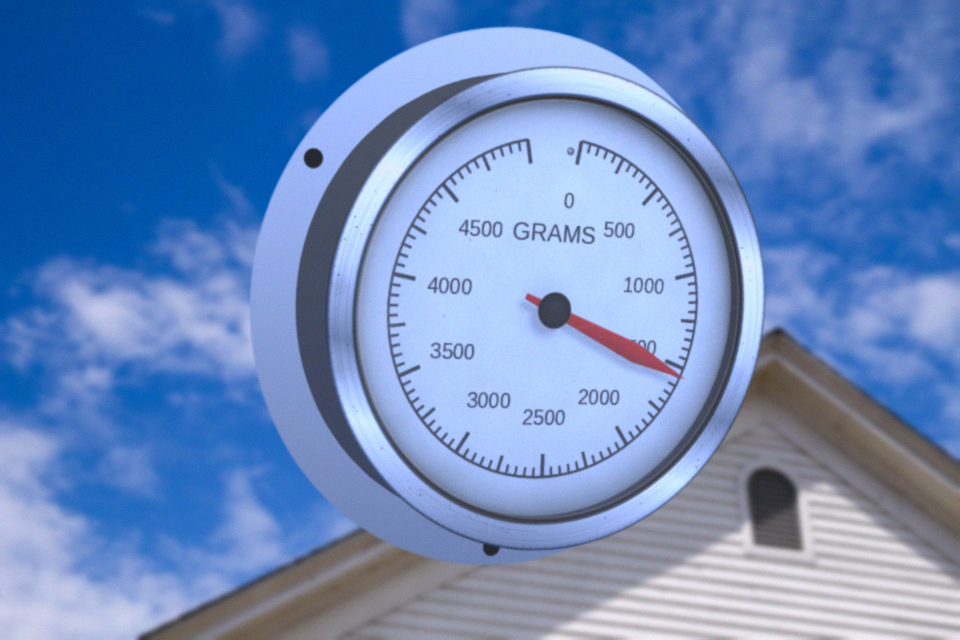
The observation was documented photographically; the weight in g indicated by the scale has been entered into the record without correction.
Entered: 1550 g
